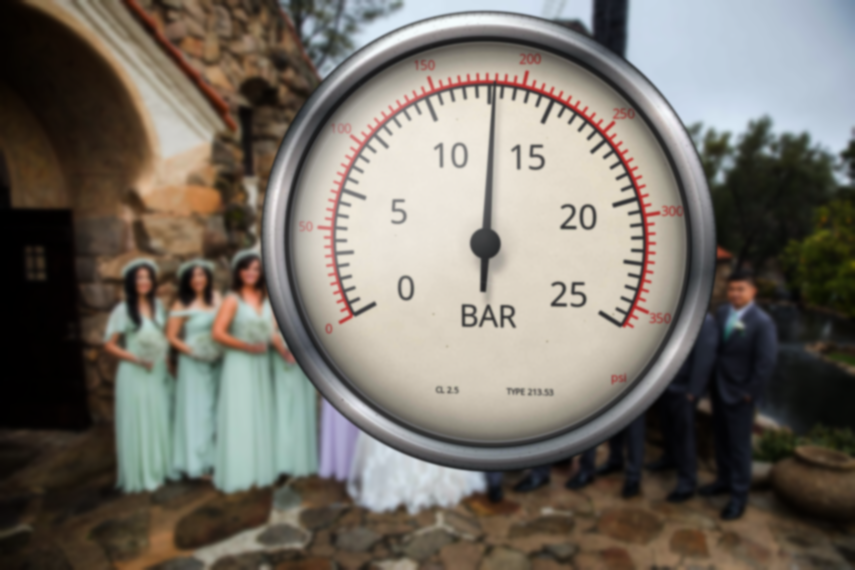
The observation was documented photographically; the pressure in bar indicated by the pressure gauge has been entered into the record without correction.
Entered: 12.75 bar
